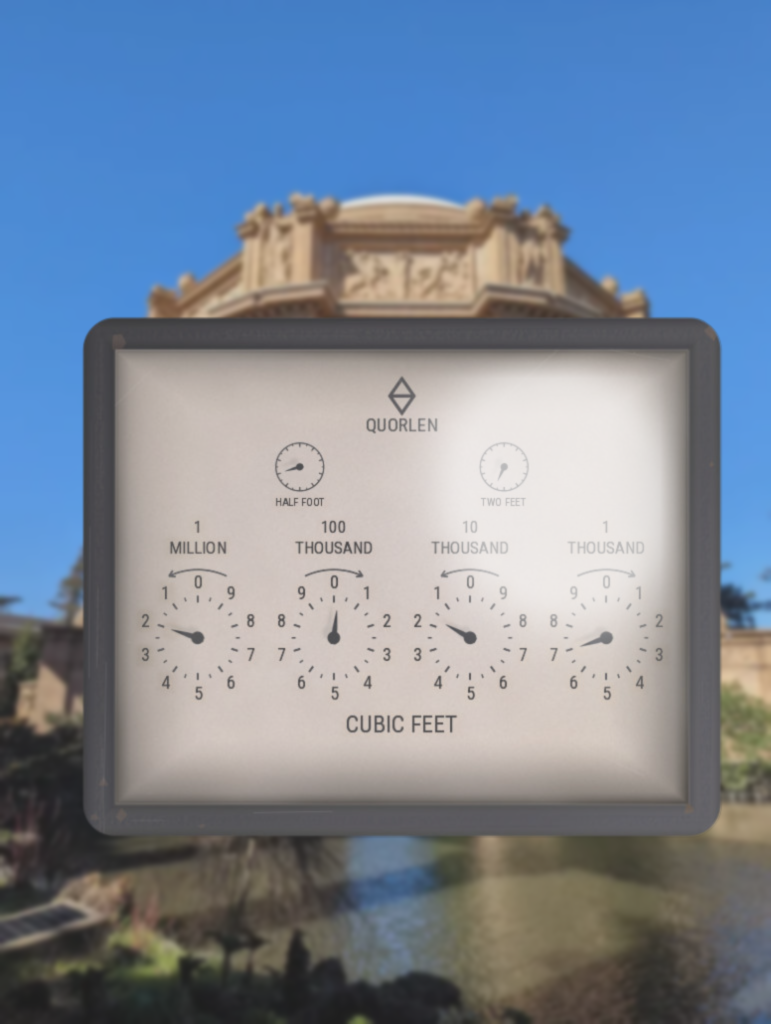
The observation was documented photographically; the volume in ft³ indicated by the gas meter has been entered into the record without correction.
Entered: 201700 ft³
